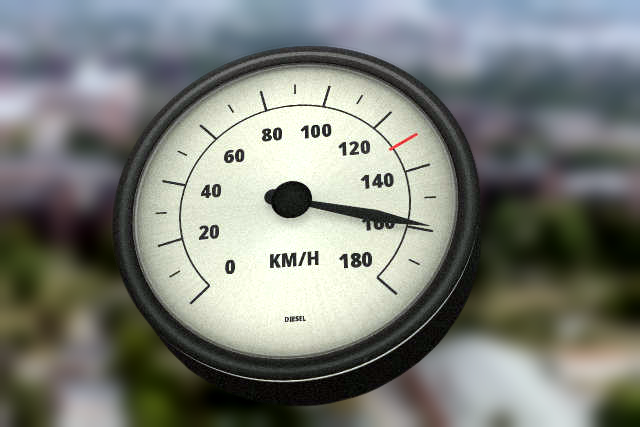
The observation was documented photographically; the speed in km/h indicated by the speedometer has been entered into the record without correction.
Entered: 160 km/h
